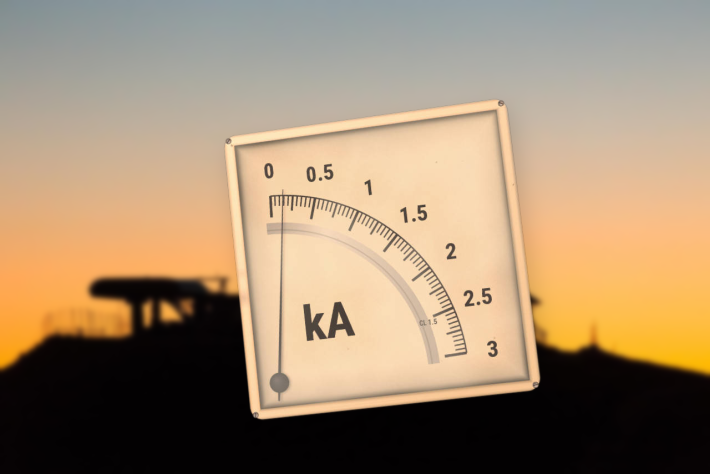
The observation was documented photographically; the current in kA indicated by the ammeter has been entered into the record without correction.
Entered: 0.15 kA
